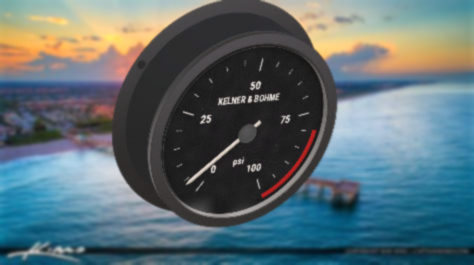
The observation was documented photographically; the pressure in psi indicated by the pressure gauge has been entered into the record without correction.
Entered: 5 psi
